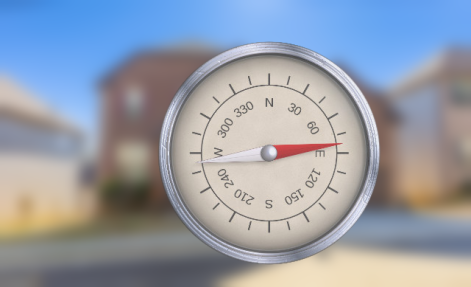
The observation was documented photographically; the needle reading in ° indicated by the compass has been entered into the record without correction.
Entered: 82.5 °
